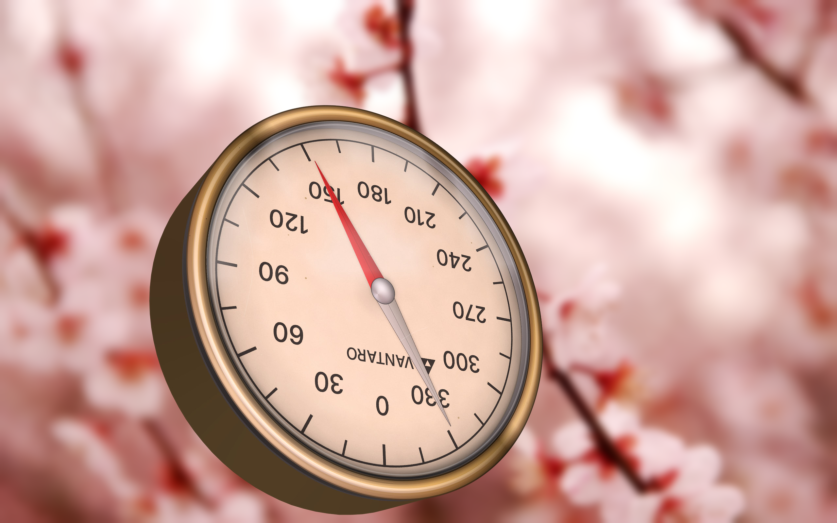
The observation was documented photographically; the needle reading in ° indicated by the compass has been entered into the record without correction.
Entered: 150 °
